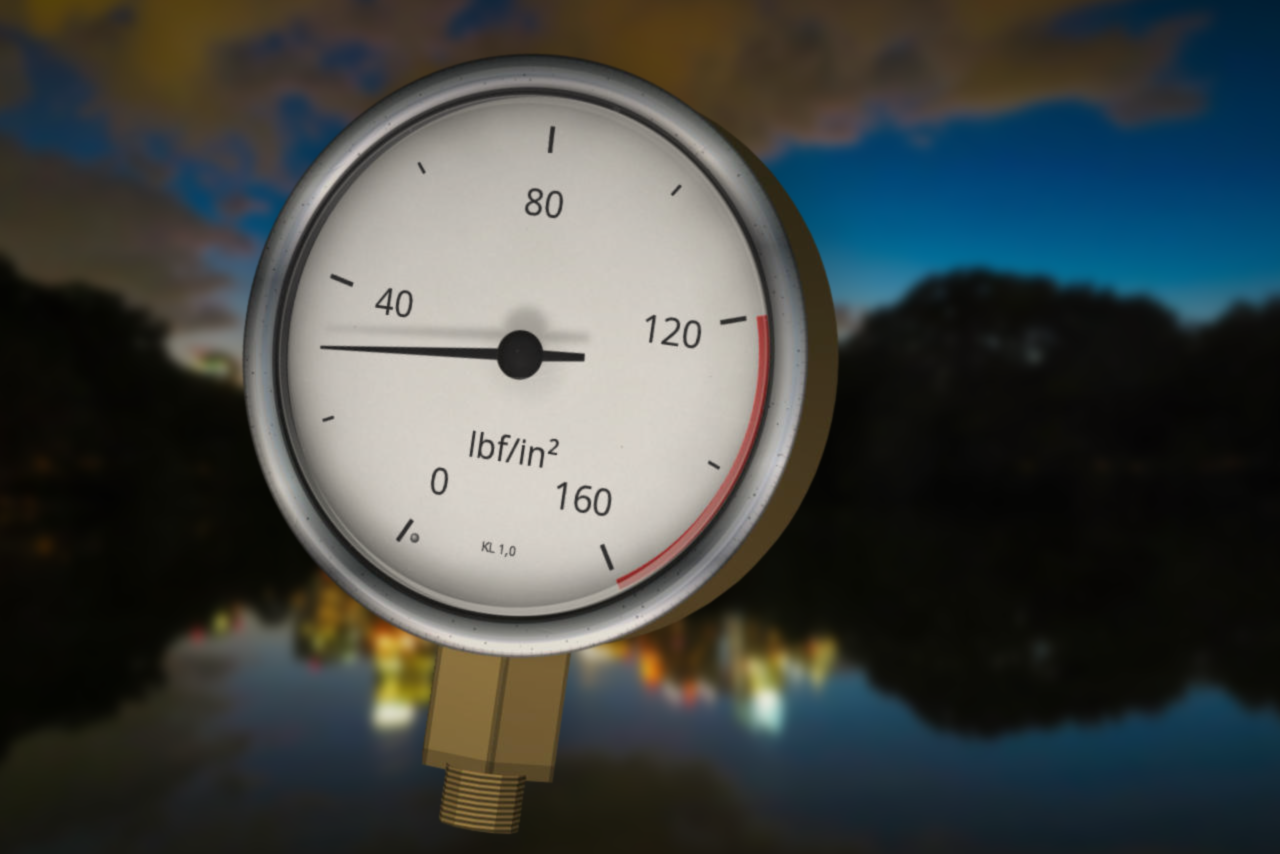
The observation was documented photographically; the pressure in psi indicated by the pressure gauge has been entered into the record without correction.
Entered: 30 psi
